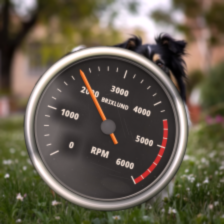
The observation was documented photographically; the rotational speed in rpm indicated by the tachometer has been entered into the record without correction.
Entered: 2000 rpm
